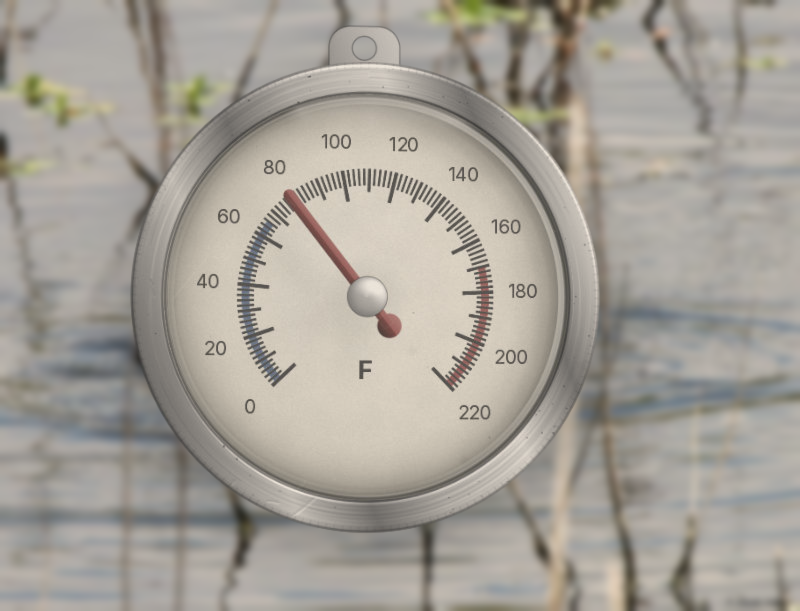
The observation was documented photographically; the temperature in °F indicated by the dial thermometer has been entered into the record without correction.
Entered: 78 °F
